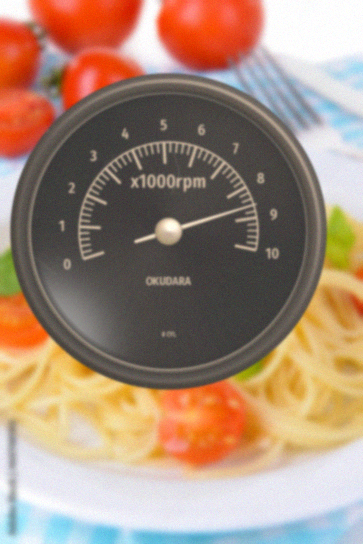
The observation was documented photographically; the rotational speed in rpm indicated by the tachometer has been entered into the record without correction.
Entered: 8600 rpm
